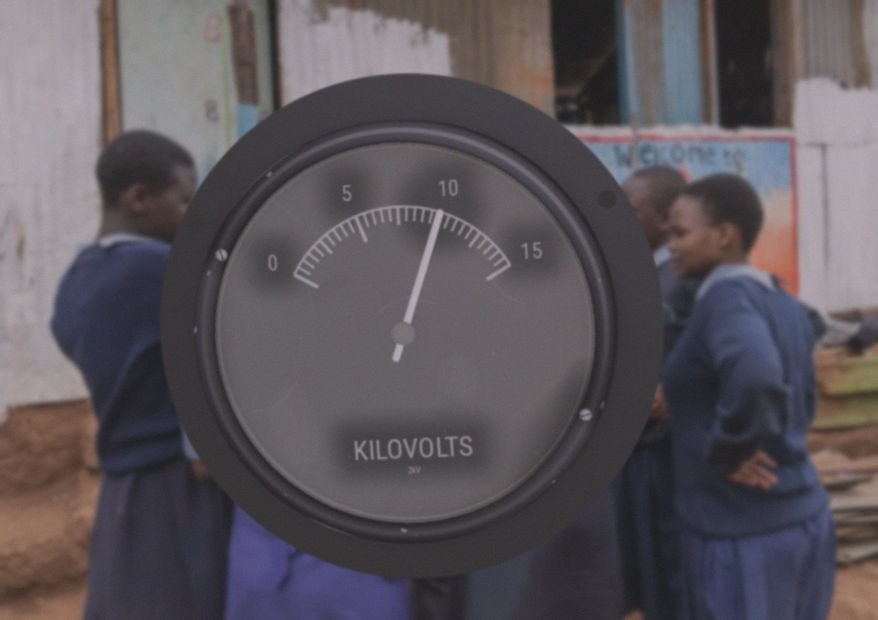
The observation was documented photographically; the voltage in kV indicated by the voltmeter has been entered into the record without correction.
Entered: 10 kV
